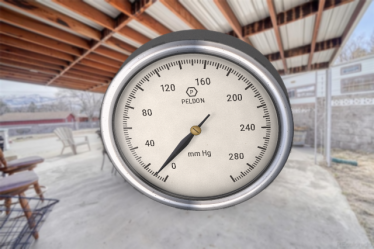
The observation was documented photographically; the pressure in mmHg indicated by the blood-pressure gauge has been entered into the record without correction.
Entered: 10 mmHg
